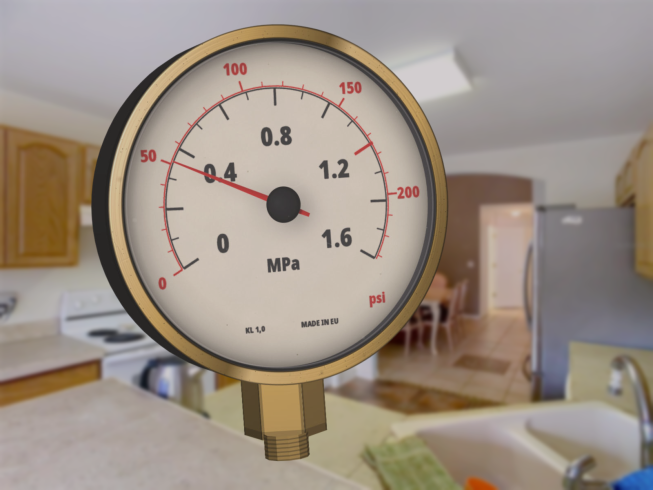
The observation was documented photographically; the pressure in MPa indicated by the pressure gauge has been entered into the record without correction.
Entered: 0.35 MPa
